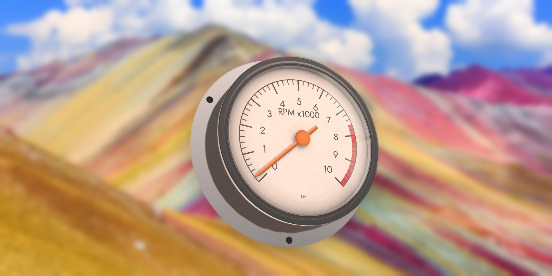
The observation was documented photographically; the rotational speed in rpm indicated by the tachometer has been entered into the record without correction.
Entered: 200 rpm
